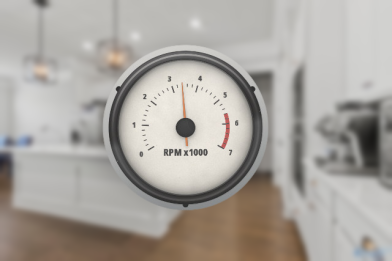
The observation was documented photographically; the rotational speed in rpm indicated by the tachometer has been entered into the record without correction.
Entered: 3400 rpm
